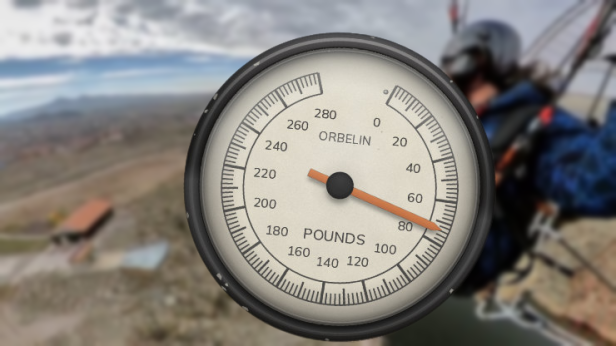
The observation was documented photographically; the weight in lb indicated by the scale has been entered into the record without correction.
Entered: 74 lb
